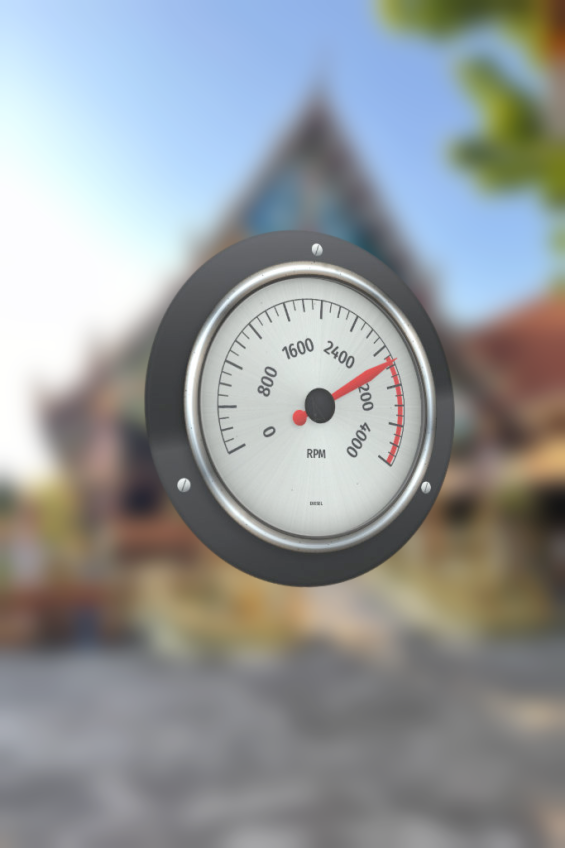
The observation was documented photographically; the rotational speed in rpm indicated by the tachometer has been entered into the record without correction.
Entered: 2950 rpm
